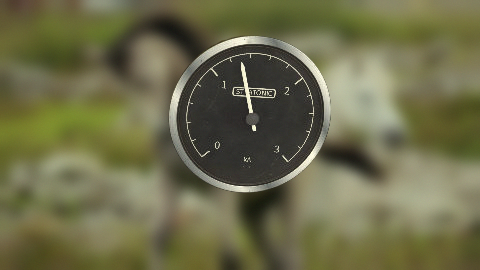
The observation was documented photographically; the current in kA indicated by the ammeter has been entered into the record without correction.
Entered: 1.3 kA
